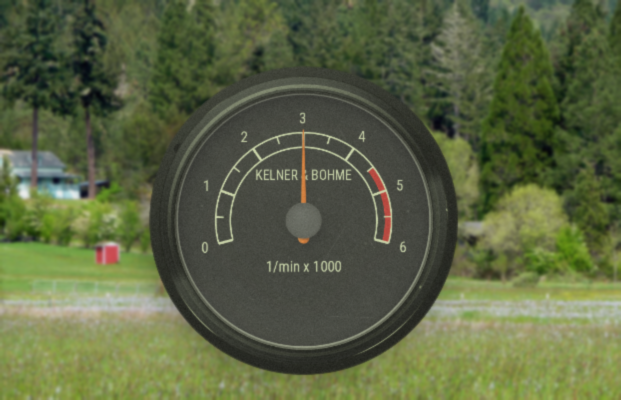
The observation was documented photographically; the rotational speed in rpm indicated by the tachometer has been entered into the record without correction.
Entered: 3000 rpm
